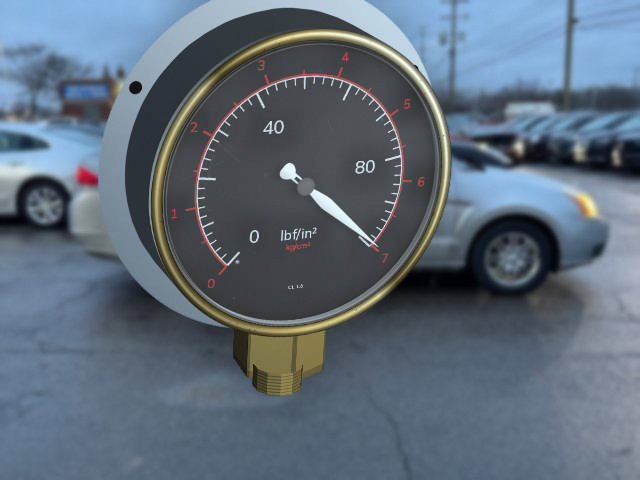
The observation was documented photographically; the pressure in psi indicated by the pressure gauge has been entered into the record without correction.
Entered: 99 psi
